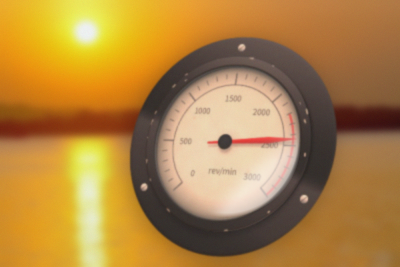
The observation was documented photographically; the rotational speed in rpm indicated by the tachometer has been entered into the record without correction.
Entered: 2450 rpm
